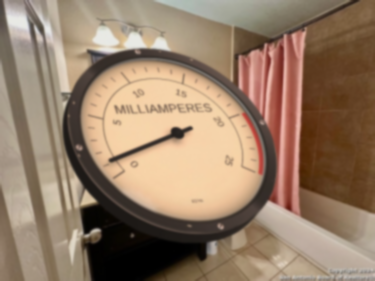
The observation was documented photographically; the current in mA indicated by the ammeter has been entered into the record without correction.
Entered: 1 mA
